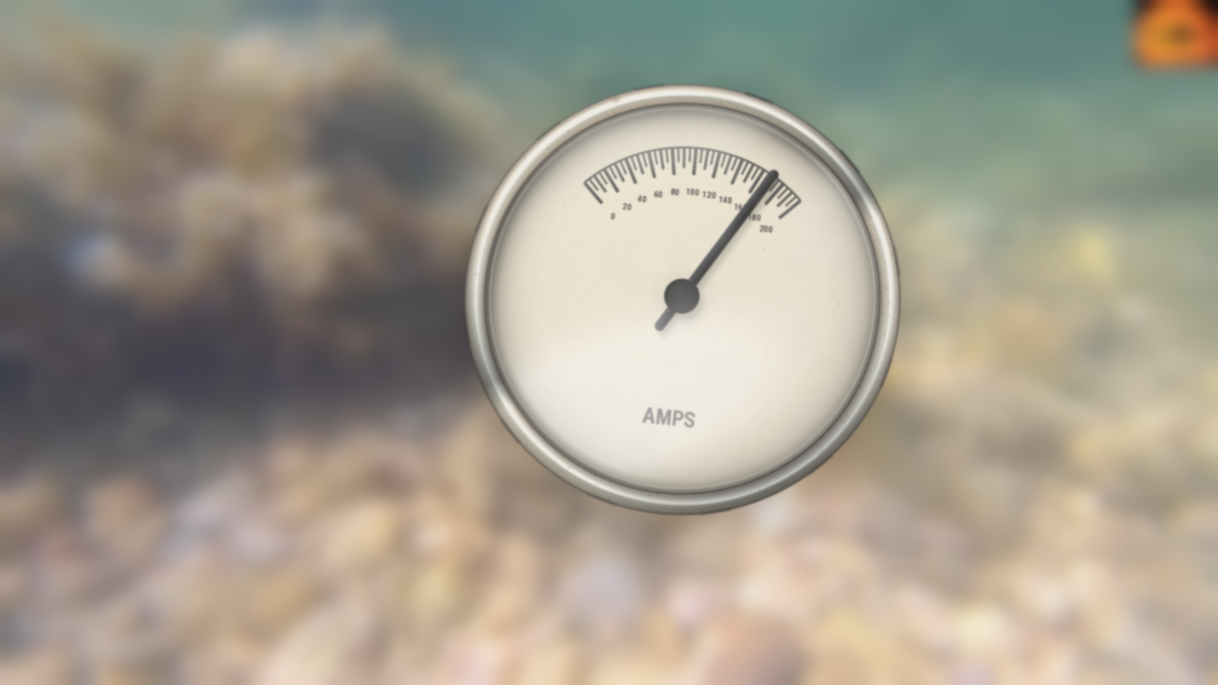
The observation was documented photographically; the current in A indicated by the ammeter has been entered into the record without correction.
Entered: 170 A
